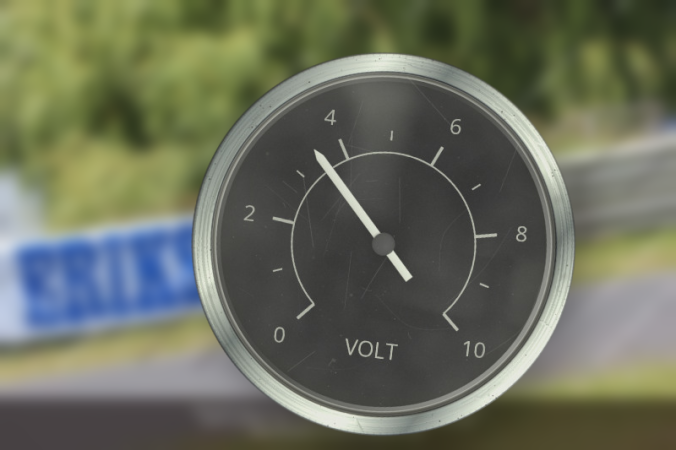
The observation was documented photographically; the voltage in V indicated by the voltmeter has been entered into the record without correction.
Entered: 3.5 V
